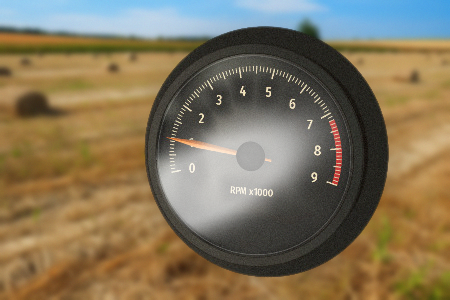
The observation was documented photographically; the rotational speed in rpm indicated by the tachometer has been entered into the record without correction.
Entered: 1000 rpm
